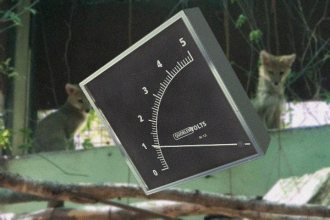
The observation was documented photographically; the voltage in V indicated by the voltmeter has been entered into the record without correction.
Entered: 1 V
